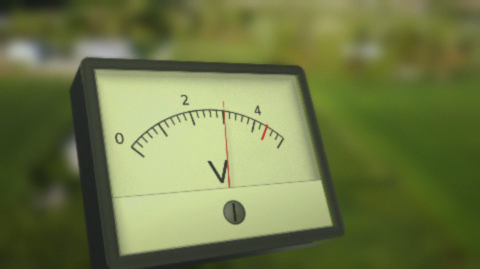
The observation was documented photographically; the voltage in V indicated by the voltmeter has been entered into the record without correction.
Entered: 3 V
